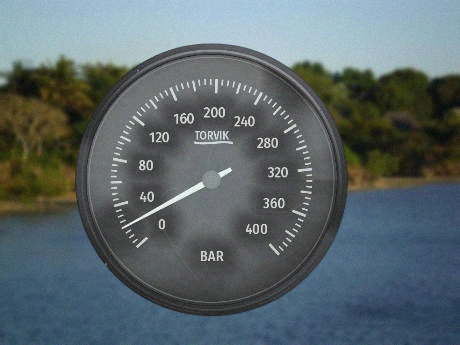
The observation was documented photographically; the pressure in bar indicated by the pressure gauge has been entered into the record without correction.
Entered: 20 bar
